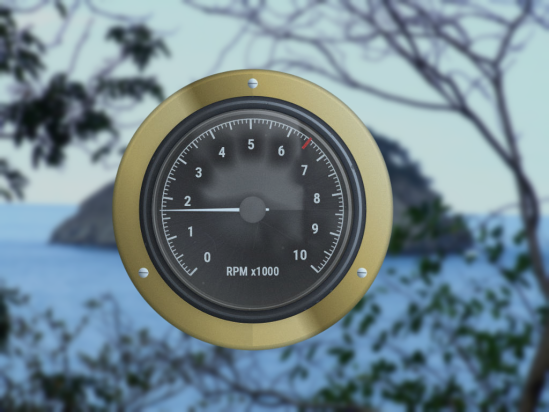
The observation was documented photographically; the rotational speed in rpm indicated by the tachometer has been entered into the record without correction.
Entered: 1700 rpm
